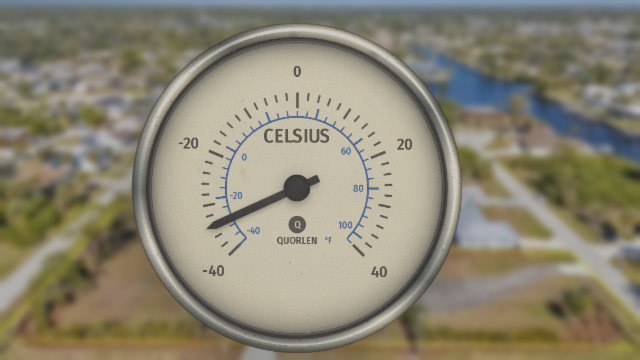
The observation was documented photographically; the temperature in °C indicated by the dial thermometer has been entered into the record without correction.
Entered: -34 °C
